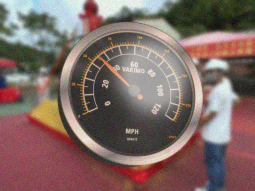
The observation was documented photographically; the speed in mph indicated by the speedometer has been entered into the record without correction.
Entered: 35 mph
